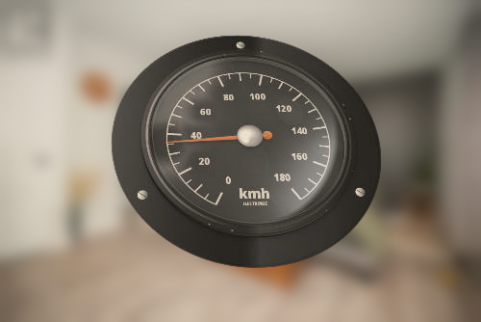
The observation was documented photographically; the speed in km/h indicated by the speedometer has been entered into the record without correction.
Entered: 35 km/h
